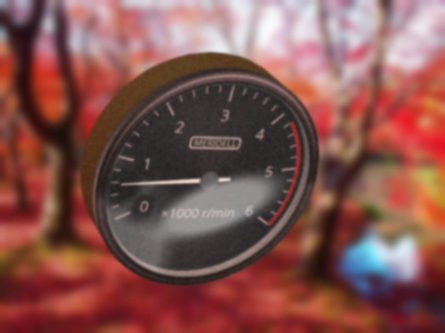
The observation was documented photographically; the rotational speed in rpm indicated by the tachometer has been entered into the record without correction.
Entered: 600 rpm
